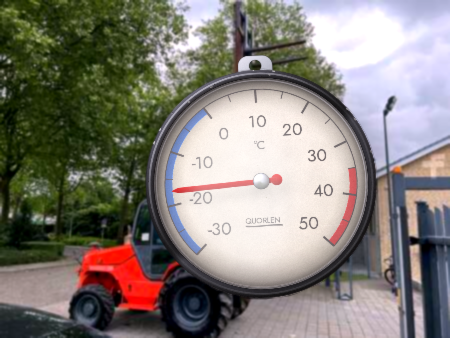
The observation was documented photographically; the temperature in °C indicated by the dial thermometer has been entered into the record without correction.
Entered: -17.5 °C
